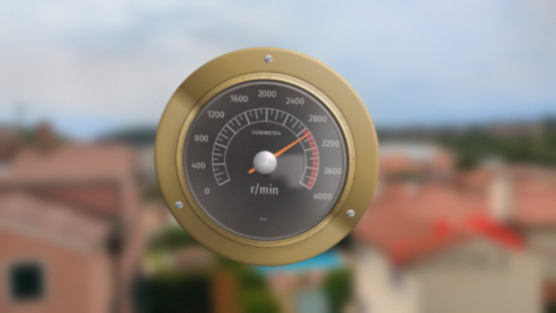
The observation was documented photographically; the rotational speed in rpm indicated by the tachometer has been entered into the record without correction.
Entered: 2900 rpm
